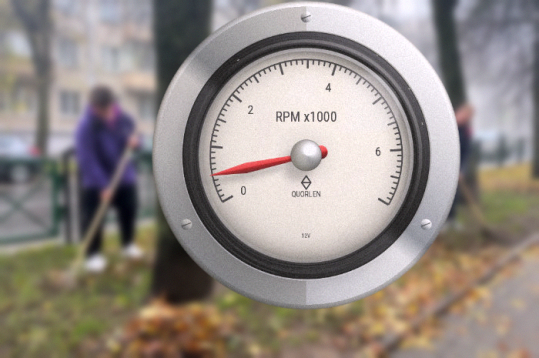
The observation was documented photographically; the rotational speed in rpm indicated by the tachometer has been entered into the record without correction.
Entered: 500 rpm
